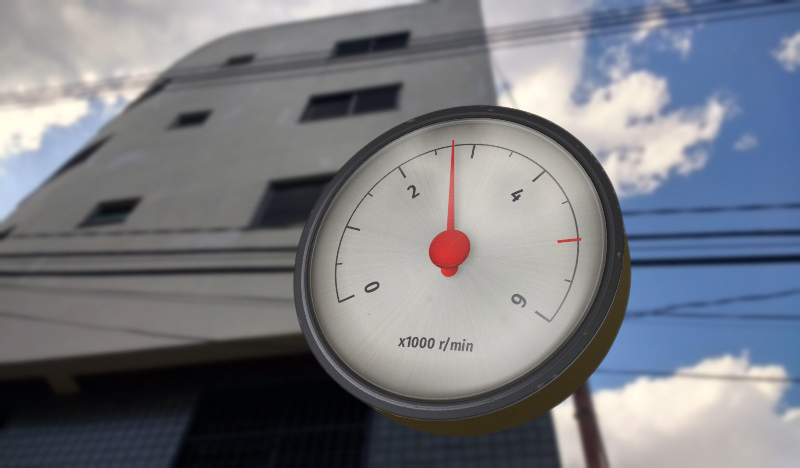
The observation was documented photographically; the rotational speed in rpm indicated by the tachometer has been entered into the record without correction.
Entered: 2750 rpm
